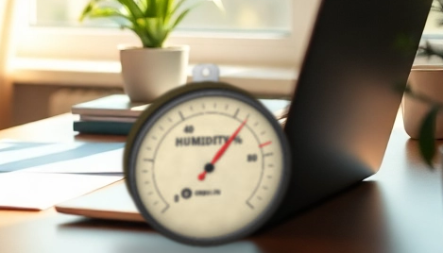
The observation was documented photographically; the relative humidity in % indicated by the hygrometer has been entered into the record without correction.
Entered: 64 %
